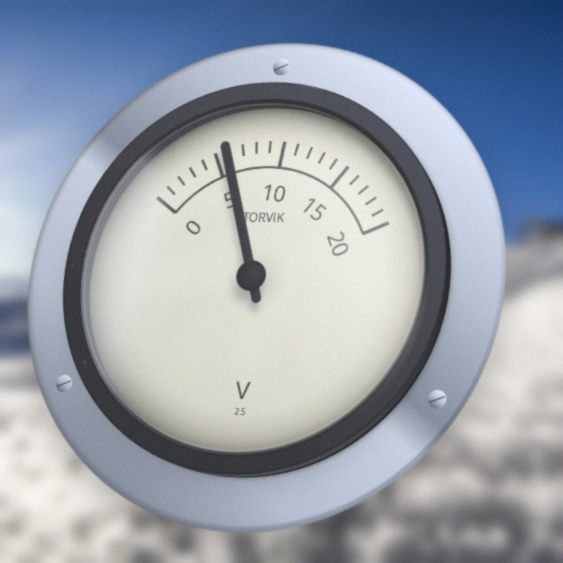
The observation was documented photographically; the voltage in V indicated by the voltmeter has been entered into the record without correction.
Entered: 6 V
